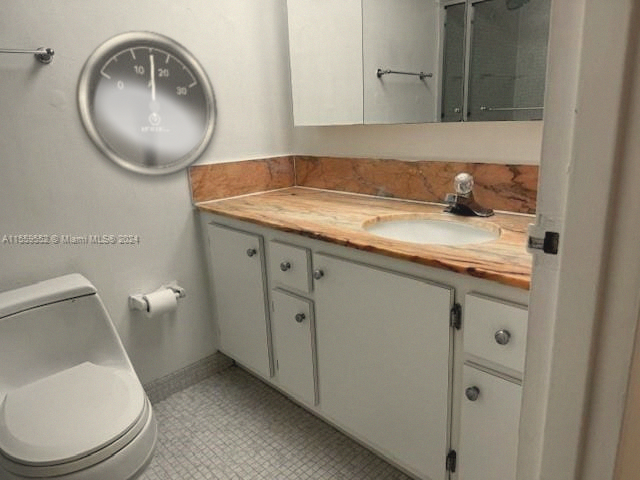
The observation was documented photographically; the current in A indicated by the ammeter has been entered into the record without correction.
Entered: 15 A
